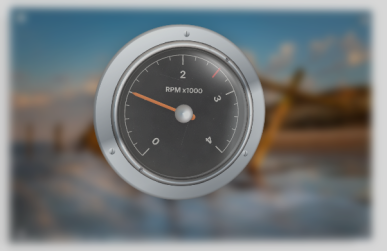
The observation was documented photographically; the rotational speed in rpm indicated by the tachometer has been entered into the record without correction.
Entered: 1000 rpm
